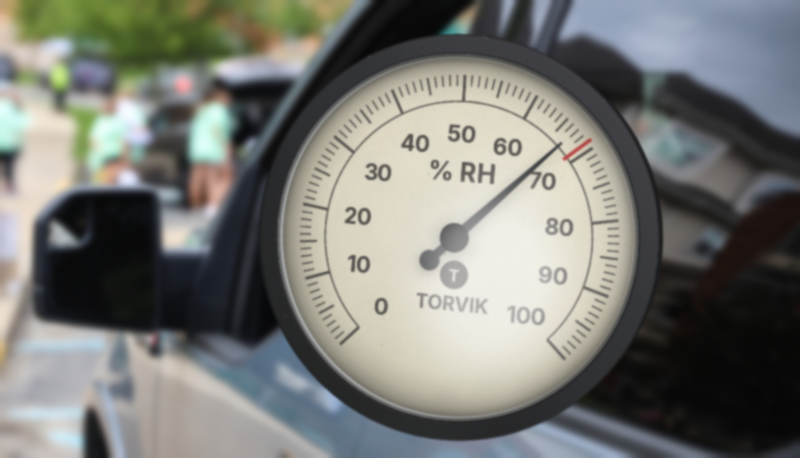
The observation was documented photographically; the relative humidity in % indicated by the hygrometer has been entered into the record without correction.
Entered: 67 %
